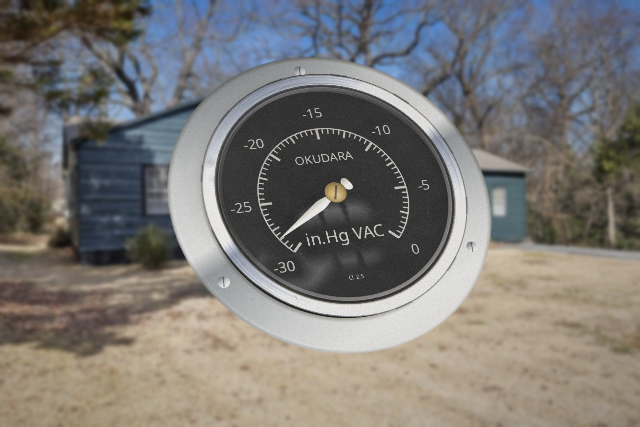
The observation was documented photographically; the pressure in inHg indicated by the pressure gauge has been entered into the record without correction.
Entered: -28.5 inHg
